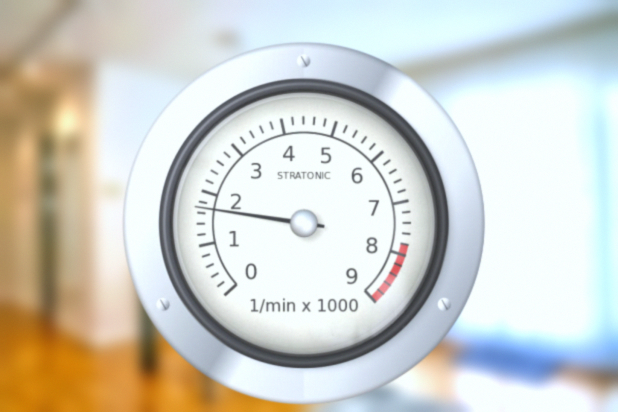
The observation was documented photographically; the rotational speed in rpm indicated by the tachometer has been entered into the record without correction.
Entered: 1700 rpm
